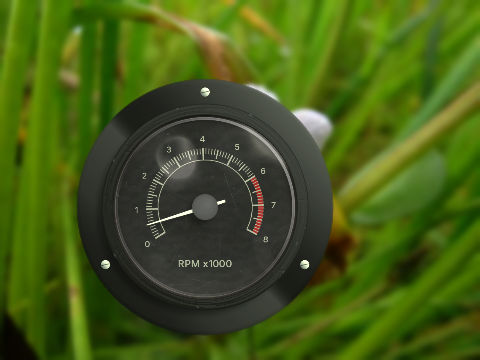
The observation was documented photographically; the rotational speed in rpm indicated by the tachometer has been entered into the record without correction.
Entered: 500 rpm
